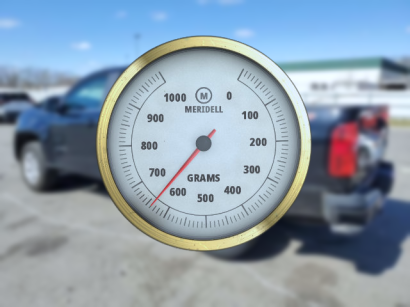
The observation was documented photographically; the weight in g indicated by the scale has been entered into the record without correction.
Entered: 640 g
